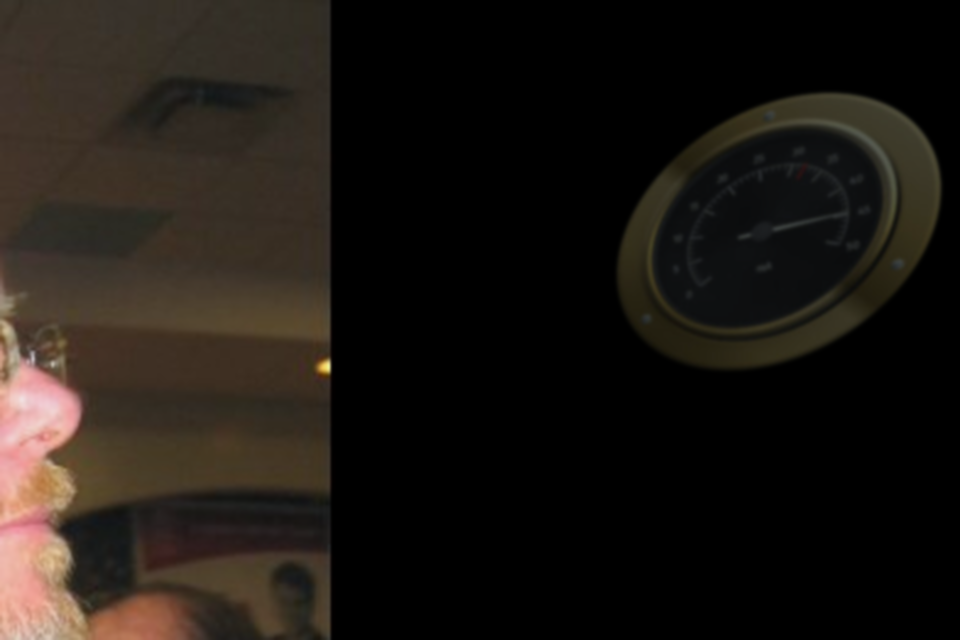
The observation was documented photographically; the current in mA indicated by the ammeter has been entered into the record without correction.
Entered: 45 mA
